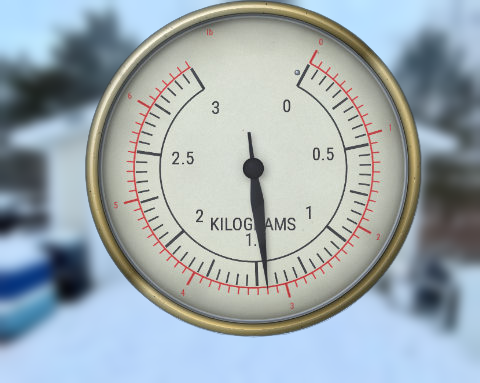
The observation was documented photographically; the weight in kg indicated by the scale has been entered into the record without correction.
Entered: 1.45 kg
